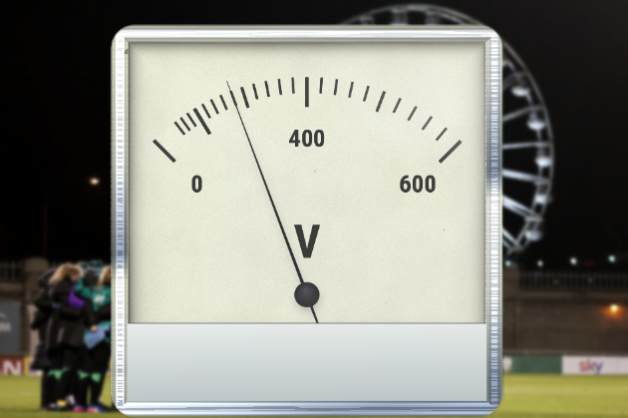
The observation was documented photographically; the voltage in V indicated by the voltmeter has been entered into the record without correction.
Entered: 280 V
